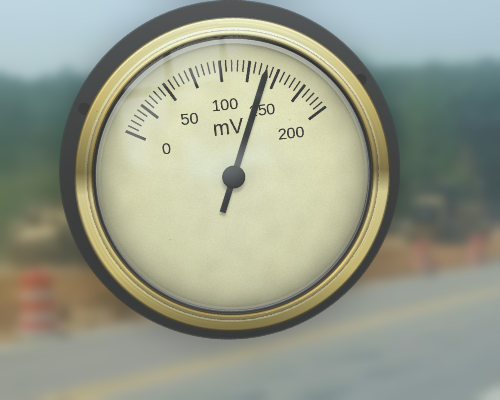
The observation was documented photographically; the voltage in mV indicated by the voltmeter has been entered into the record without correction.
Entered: 140 mV
